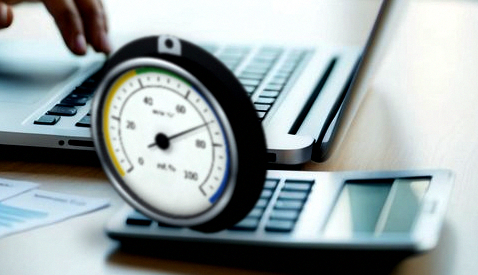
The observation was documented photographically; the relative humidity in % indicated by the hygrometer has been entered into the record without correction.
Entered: 72 %
